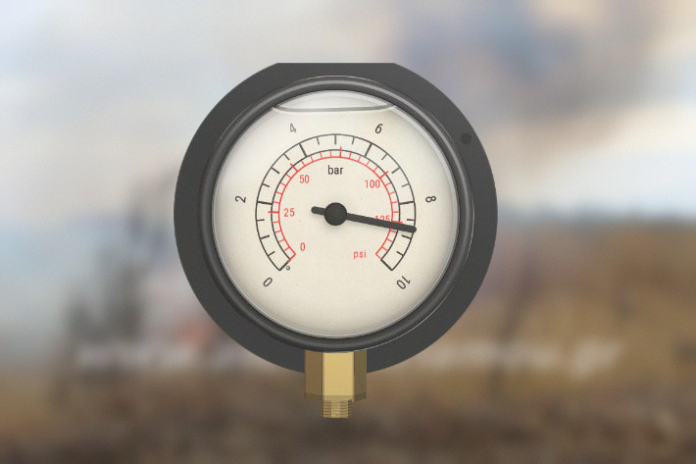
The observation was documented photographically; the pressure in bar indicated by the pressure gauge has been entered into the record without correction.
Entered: 8.75 bar
